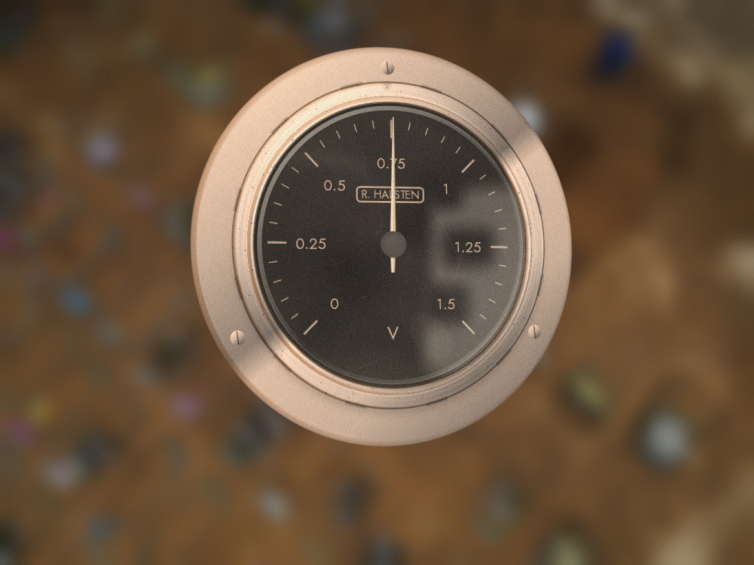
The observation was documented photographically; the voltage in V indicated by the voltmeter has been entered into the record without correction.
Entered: 0.75 V
